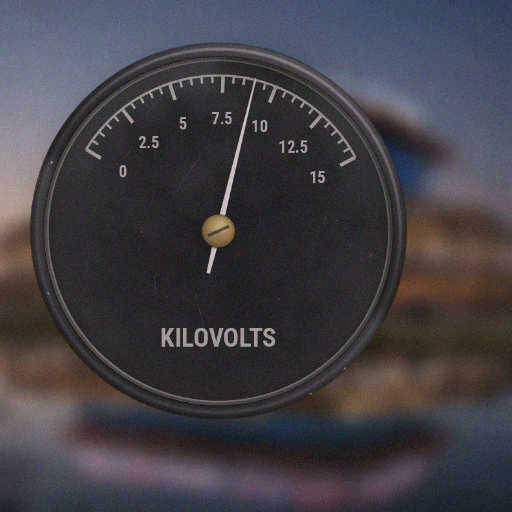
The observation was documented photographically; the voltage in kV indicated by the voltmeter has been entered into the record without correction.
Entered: 9 kV
